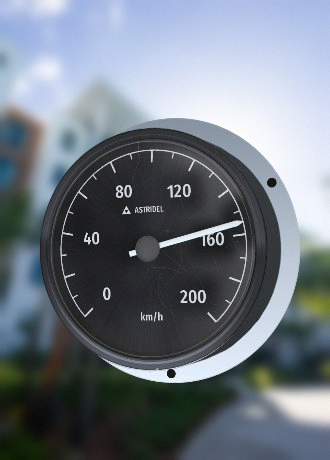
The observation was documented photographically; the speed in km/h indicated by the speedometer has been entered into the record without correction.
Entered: 155 km/h
